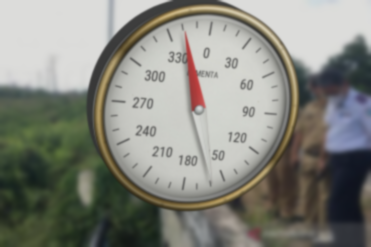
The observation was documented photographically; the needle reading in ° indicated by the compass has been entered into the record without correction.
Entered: 340 °
